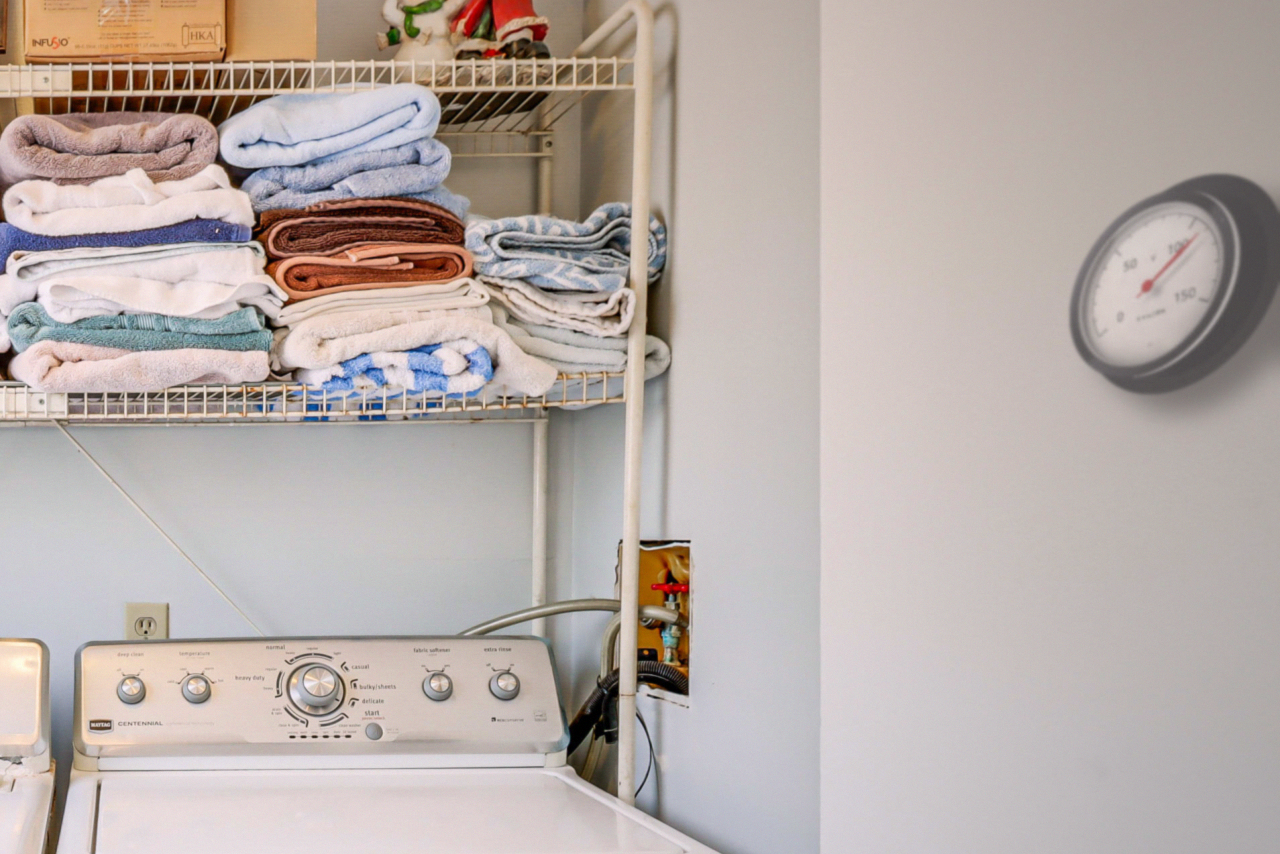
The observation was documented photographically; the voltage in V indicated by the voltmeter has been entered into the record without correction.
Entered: 110 V
